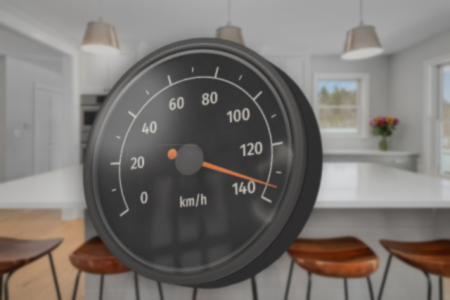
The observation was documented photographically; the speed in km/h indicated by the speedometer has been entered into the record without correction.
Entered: 135 km/h
